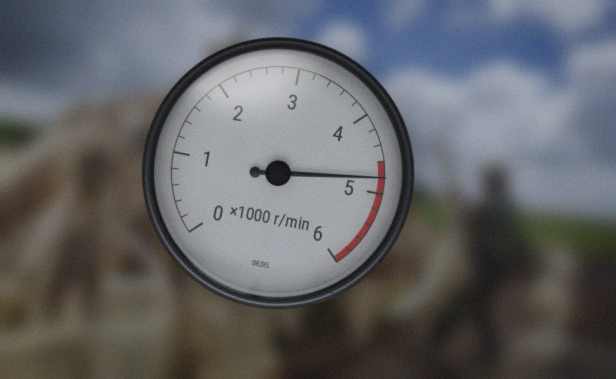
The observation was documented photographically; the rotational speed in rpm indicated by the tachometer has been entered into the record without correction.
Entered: 4800 rpm
